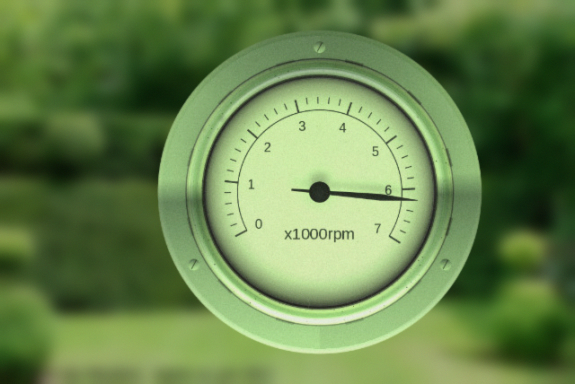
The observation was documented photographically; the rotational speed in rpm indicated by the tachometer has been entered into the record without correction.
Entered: 6200 rpm
